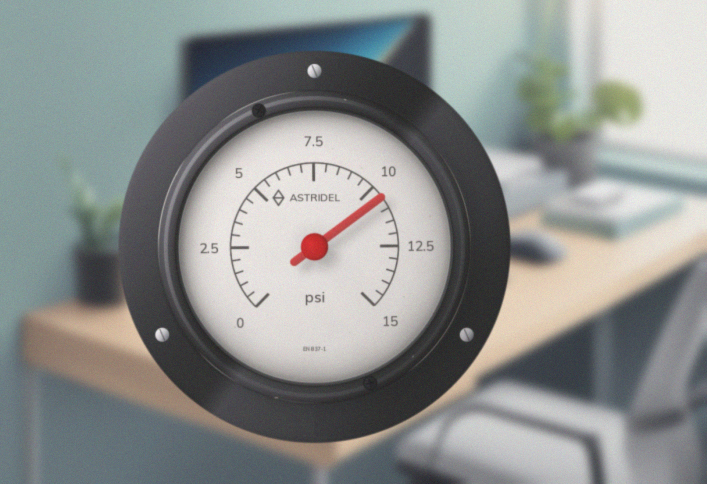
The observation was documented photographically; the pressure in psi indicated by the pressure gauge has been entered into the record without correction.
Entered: 10.5 psi
